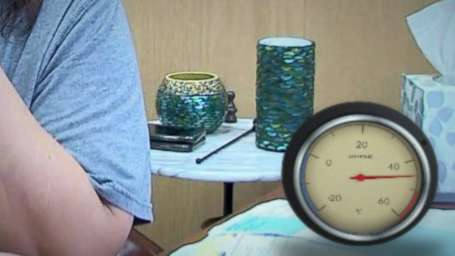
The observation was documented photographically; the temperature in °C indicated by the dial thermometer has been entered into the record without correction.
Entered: 45 °C
